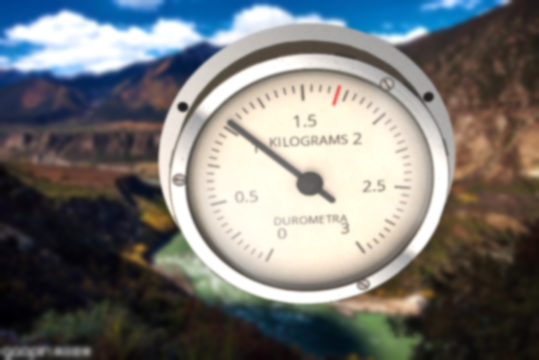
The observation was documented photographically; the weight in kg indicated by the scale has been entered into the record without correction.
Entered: 1.05 kg
